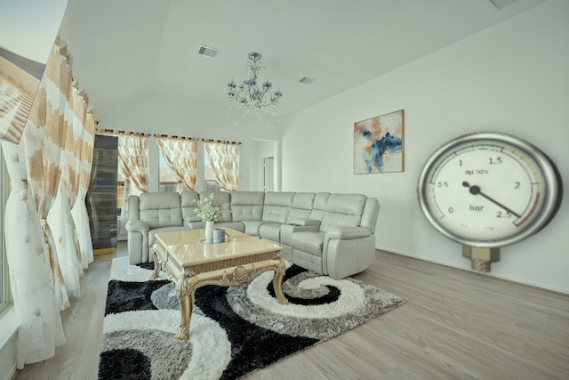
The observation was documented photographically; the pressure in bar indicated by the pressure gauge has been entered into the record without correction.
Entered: 2.4 bar
